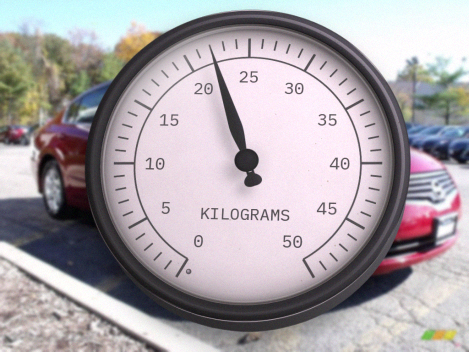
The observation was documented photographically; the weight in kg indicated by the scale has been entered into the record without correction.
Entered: 22 kg
